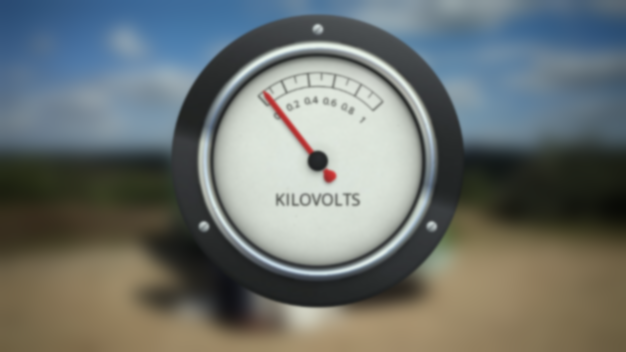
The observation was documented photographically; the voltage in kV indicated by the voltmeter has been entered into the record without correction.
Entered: 0.05 kV
